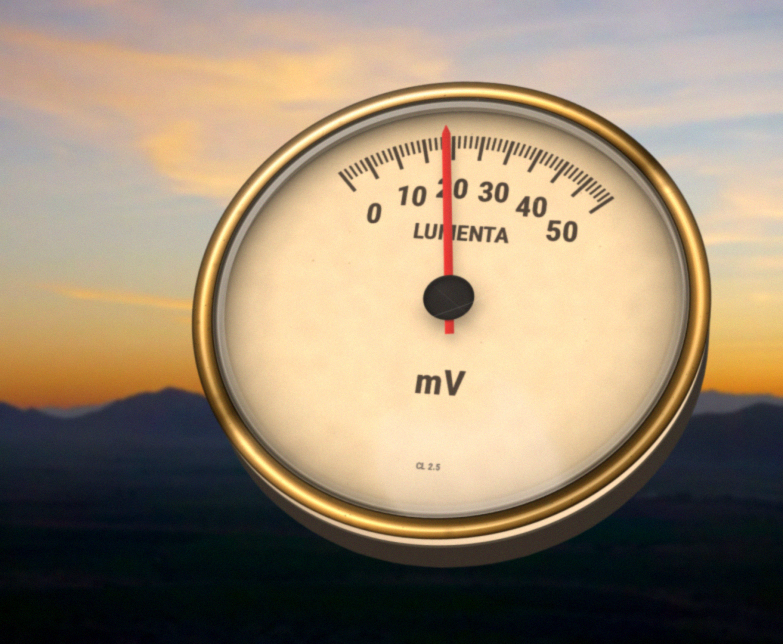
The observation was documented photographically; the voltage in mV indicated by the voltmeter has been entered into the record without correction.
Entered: 19 mV
